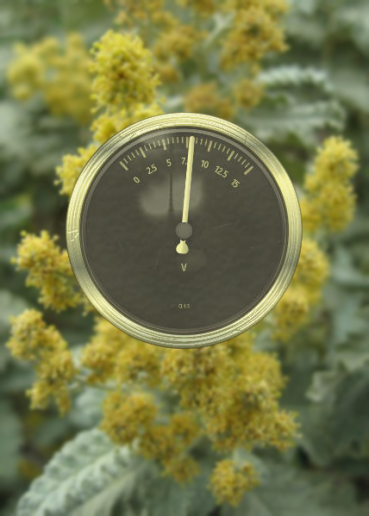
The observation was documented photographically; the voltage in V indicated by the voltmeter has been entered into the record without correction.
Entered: 8 V
